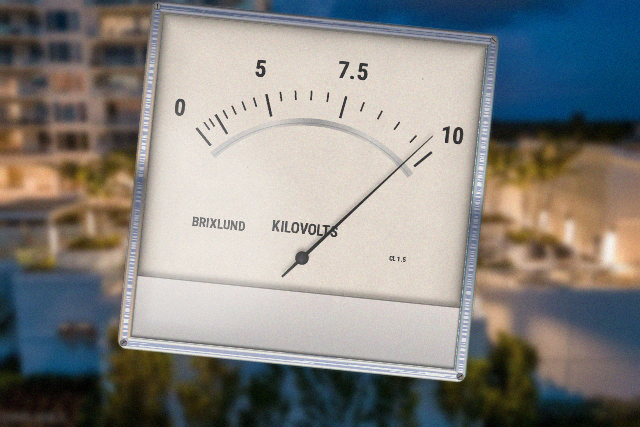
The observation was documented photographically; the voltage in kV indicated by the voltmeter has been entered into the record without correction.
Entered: 9.75 kV
